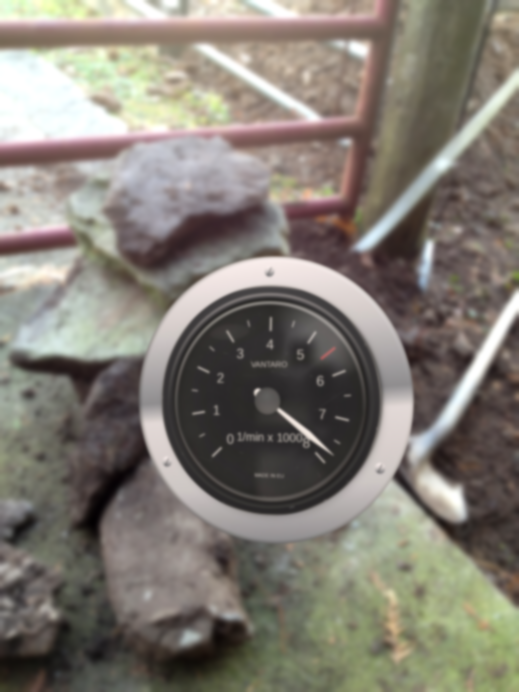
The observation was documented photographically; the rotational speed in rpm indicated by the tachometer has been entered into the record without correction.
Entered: 7750 rpm
